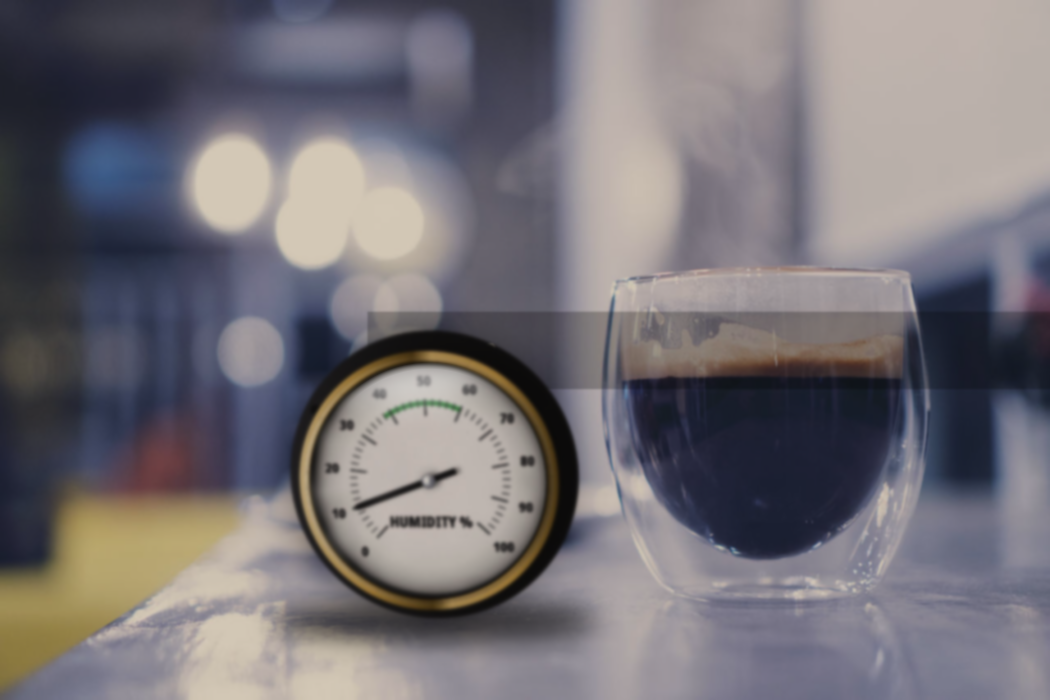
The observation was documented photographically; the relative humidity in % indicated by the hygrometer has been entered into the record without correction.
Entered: 10 %
